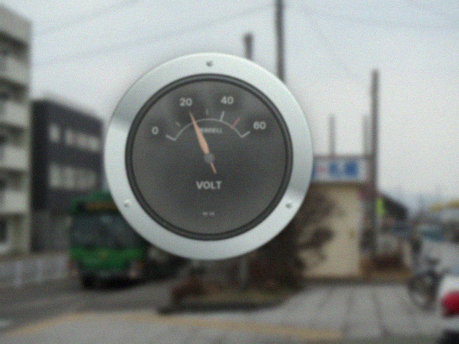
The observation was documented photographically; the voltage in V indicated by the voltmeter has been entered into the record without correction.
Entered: 20 V
